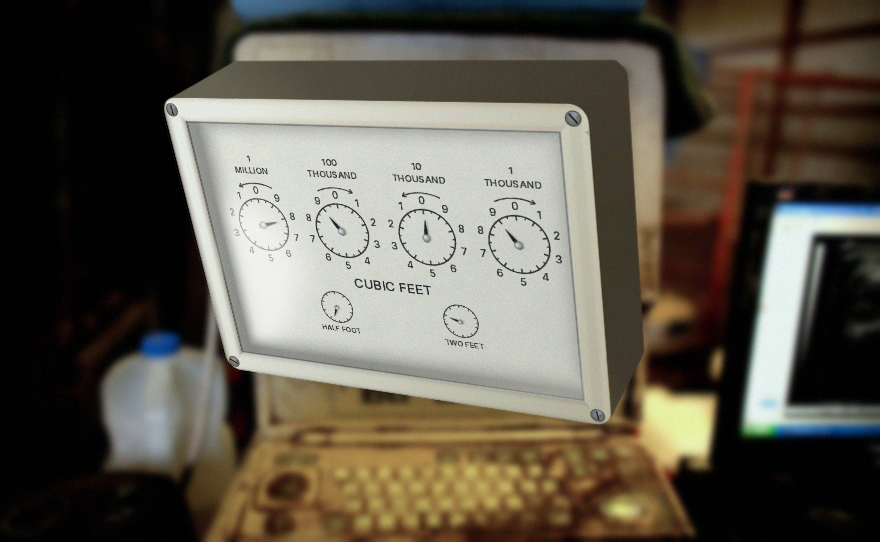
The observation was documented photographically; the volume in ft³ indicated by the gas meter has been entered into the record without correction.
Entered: 789900 ft³
